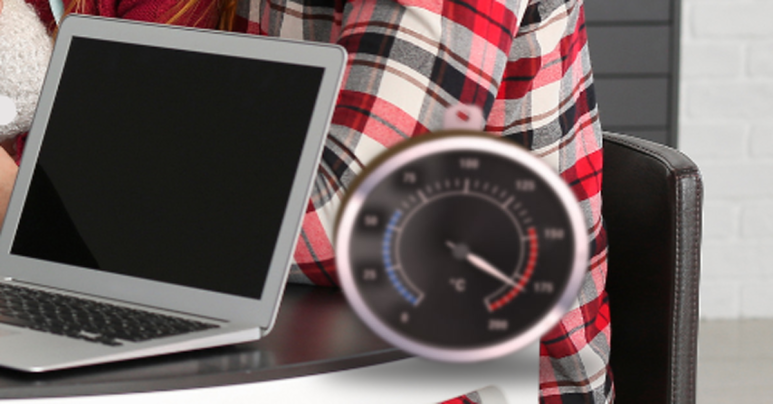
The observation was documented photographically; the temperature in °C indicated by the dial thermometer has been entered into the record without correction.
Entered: 180 °C
